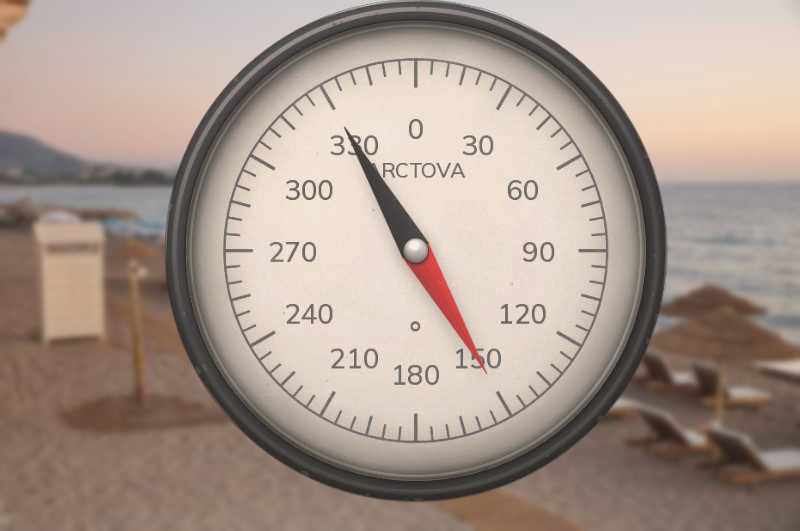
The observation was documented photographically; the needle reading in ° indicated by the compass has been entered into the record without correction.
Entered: 150 °
